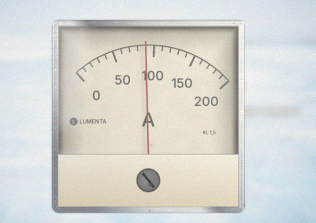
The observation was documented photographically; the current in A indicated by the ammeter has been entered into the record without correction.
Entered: 90 A
